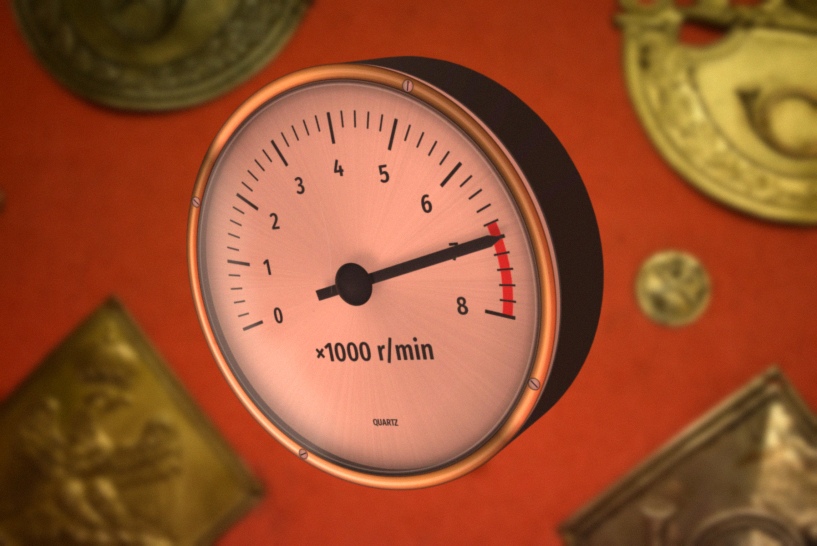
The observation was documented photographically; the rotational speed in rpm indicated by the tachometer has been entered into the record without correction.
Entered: 7000 rpm
